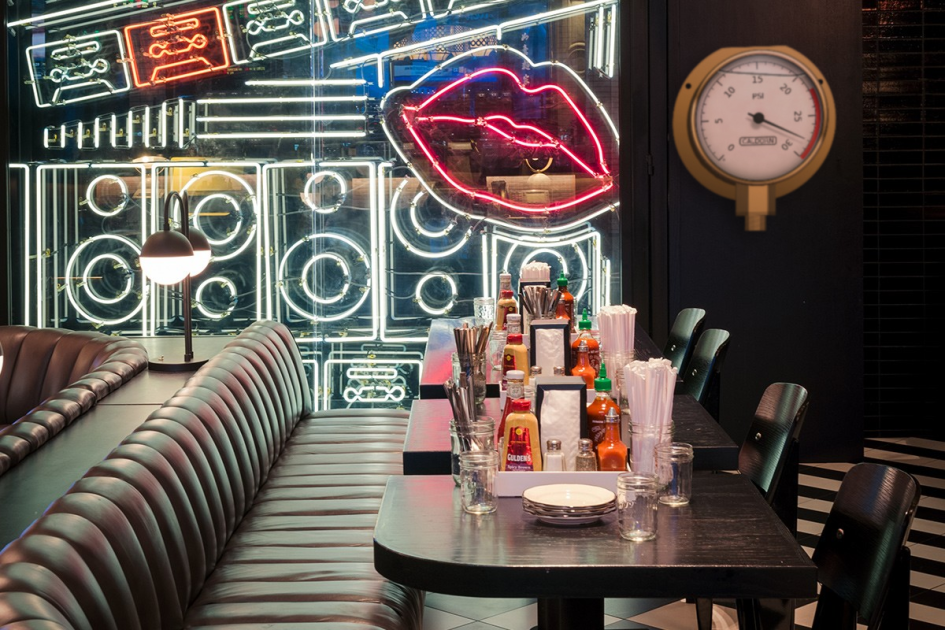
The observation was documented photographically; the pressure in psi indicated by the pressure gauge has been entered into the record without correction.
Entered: 28 psi
